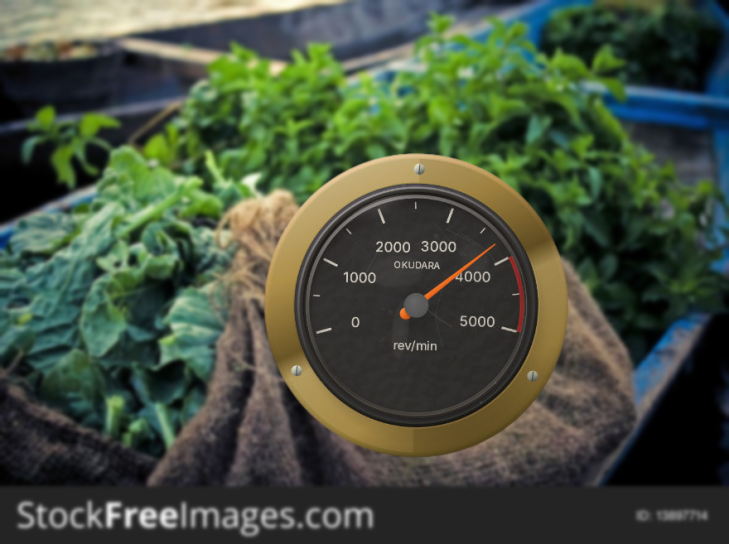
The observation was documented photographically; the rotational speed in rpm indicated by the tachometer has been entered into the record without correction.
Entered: 3750 rpm
